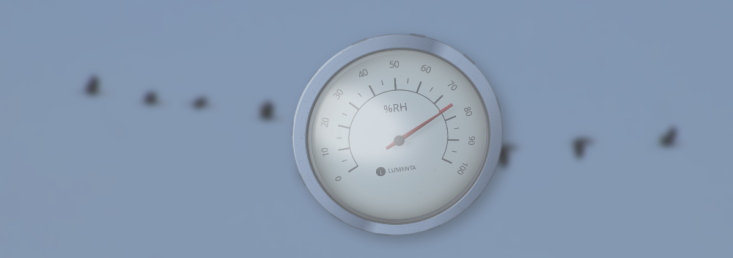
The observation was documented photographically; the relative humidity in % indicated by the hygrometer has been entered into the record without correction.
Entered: 75 %
